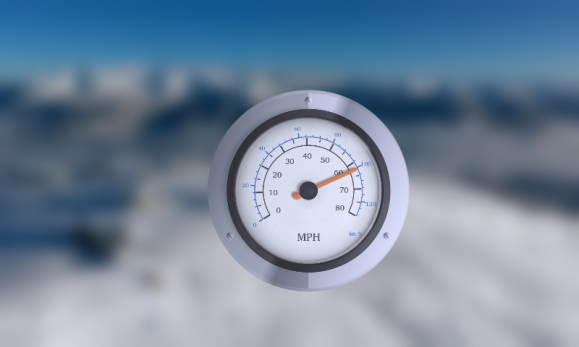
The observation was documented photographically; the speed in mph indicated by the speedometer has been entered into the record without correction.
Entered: 62.5 mph
